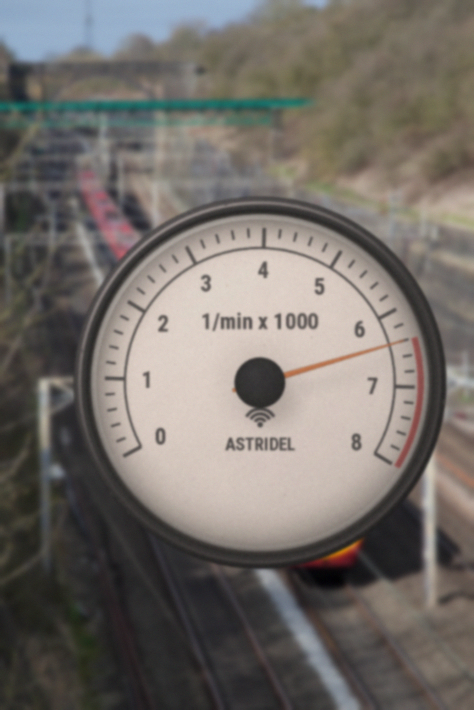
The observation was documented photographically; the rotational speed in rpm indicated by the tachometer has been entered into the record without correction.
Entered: 6400 rpm
